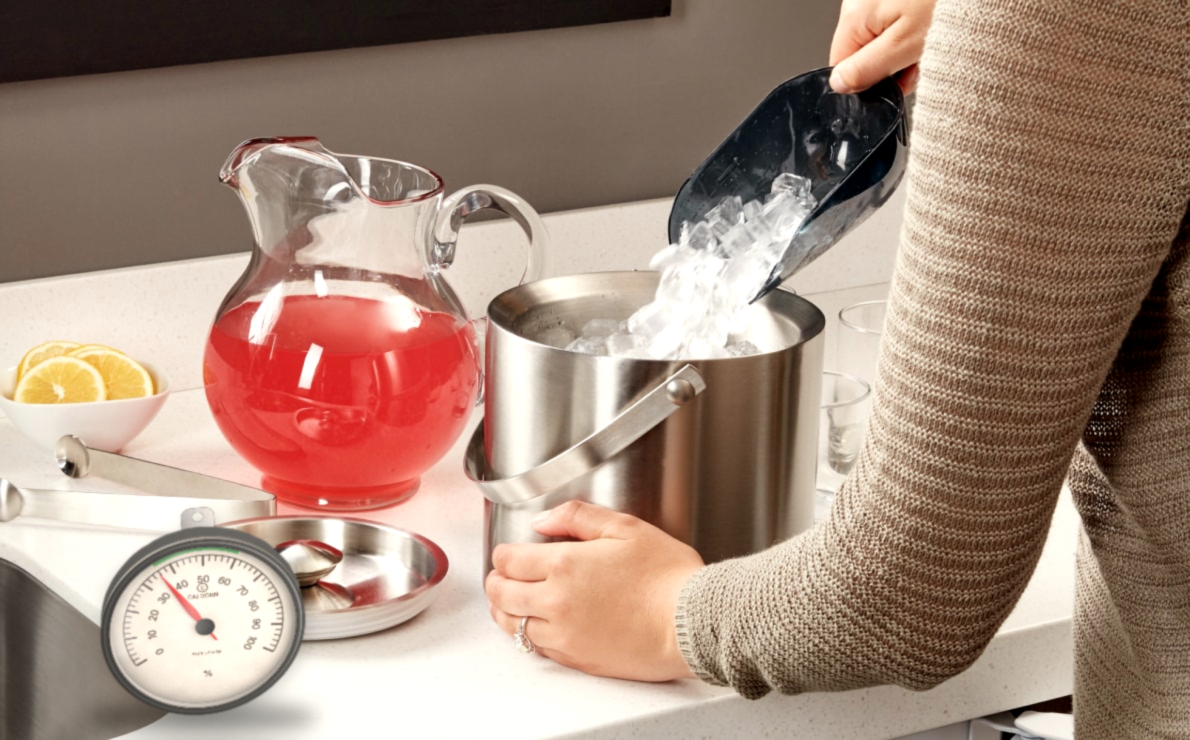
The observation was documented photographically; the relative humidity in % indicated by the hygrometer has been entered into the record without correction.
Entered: 36 %
